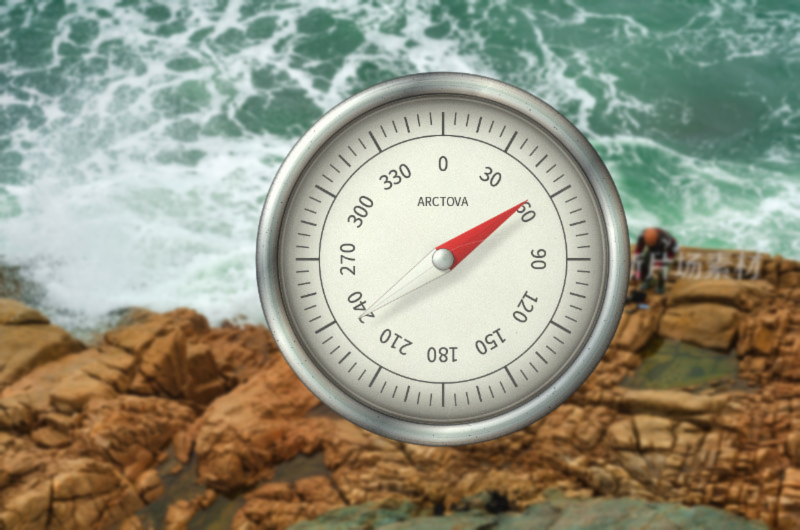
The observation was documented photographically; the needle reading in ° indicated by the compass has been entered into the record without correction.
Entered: 55 °
